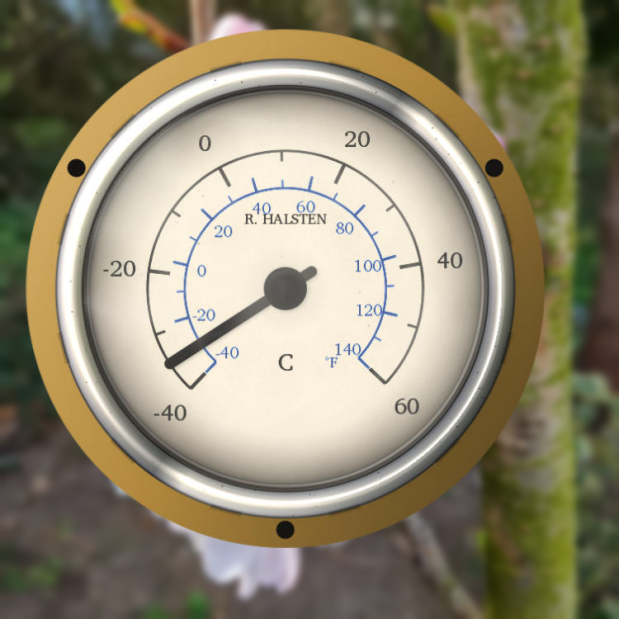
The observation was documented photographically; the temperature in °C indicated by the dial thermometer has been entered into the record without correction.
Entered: -35 °C
